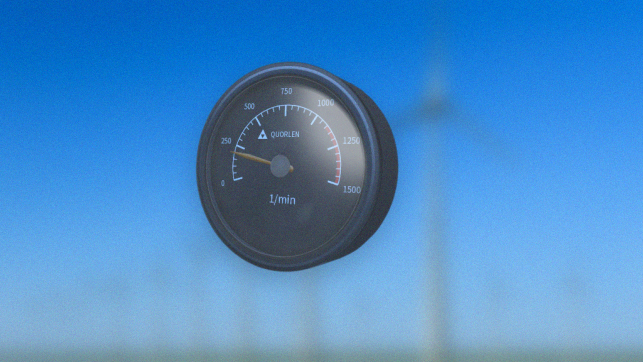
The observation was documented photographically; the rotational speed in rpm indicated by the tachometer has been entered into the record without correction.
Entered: 200 rpm
